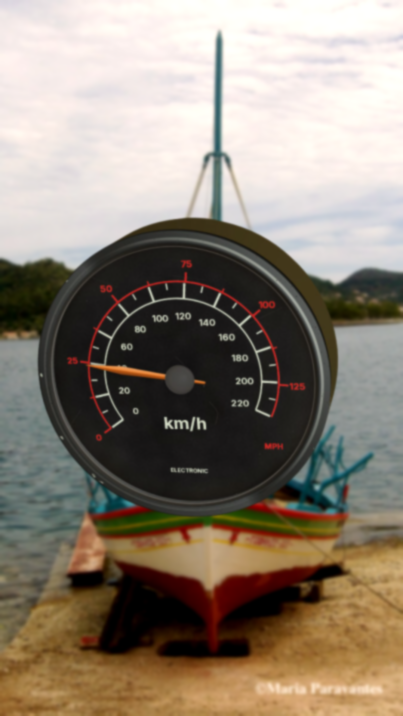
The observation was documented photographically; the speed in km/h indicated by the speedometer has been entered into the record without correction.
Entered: 40 km/h
